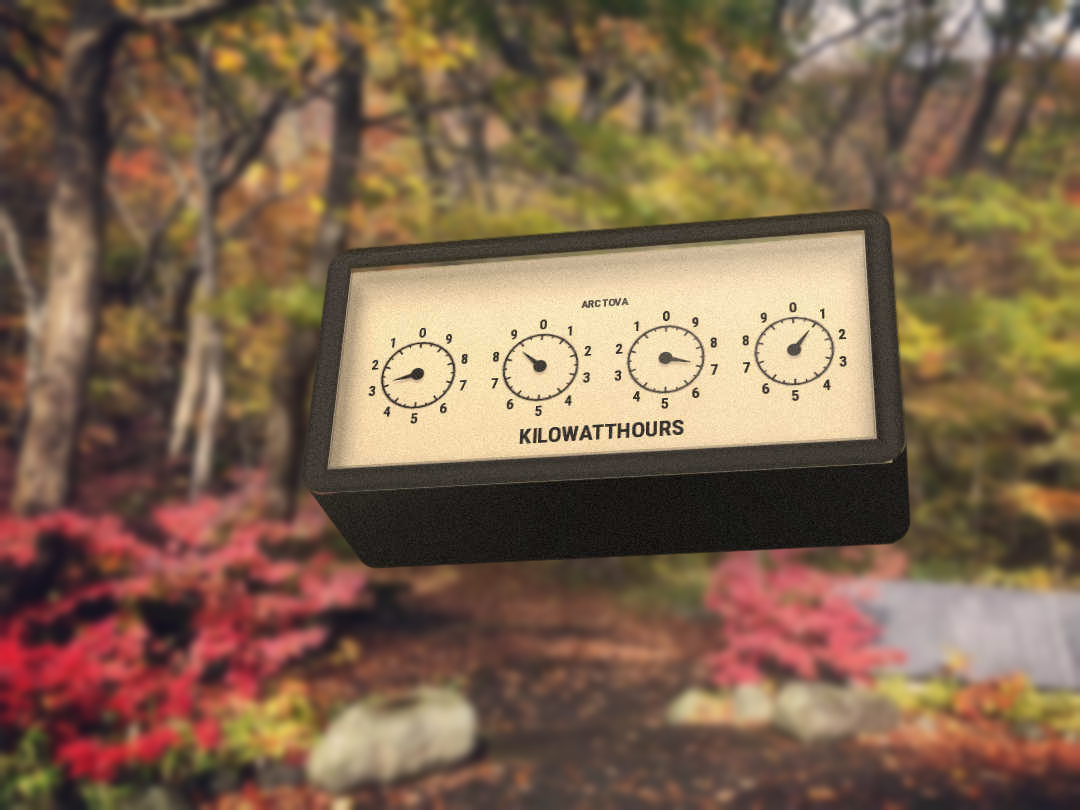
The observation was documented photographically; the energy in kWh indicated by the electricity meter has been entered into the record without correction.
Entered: 2871 kWh
